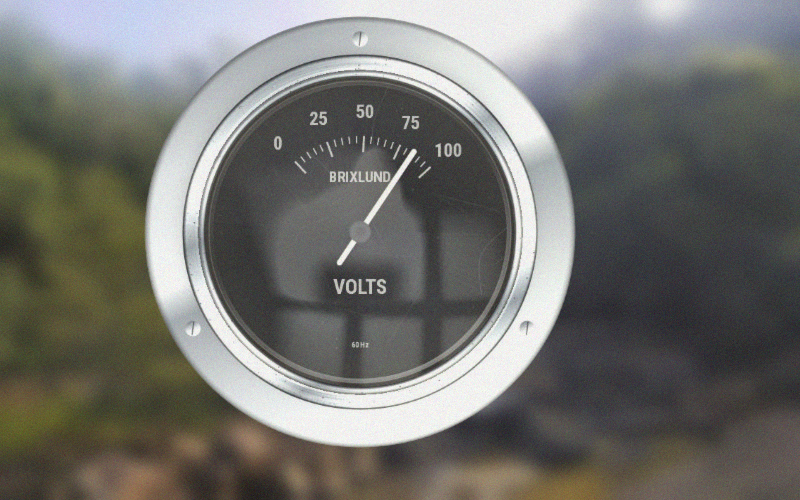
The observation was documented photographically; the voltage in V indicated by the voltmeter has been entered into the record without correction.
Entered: 85 V
